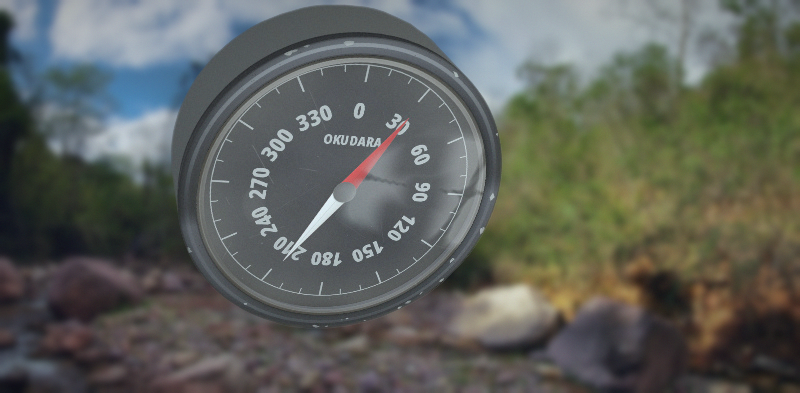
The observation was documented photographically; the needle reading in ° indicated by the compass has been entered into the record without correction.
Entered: 30 °
